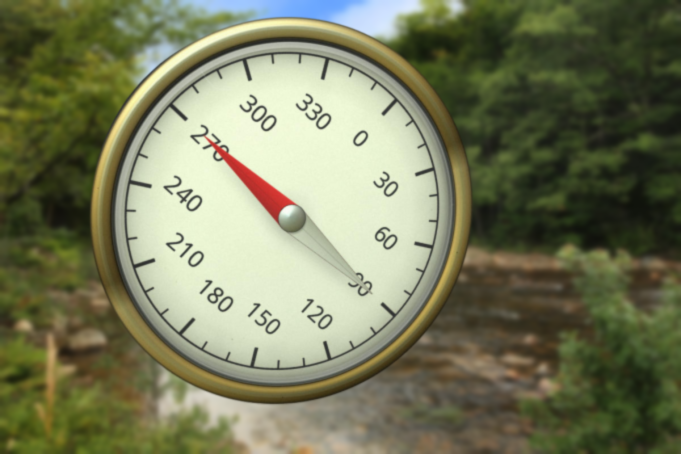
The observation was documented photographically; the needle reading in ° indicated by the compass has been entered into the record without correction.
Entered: 270 °
